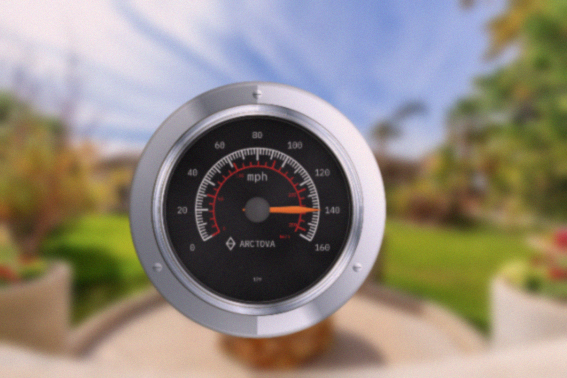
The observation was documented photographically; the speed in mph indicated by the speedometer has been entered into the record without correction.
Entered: 140 mph
